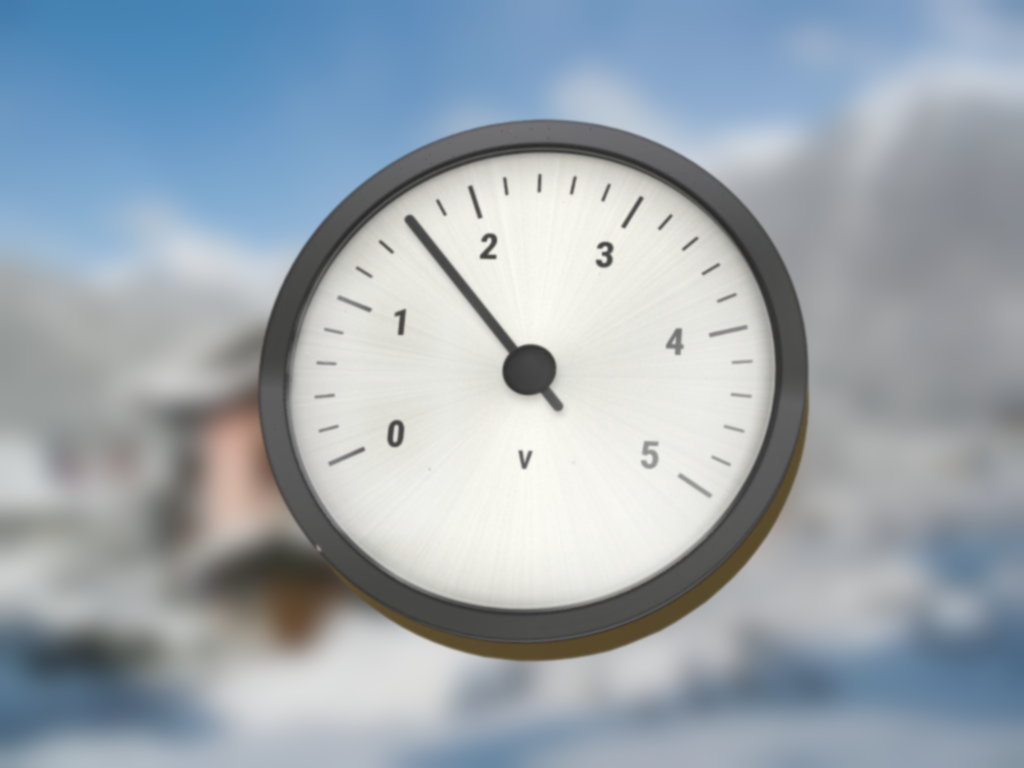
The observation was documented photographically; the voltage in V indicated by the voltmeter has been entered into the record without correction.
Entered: 1.6 V
